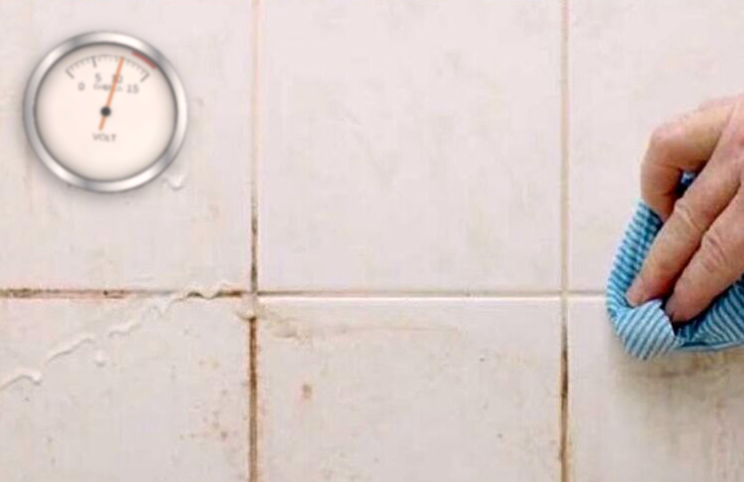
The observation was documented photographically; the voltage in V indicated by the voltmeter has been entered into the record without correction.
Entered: 10 V
